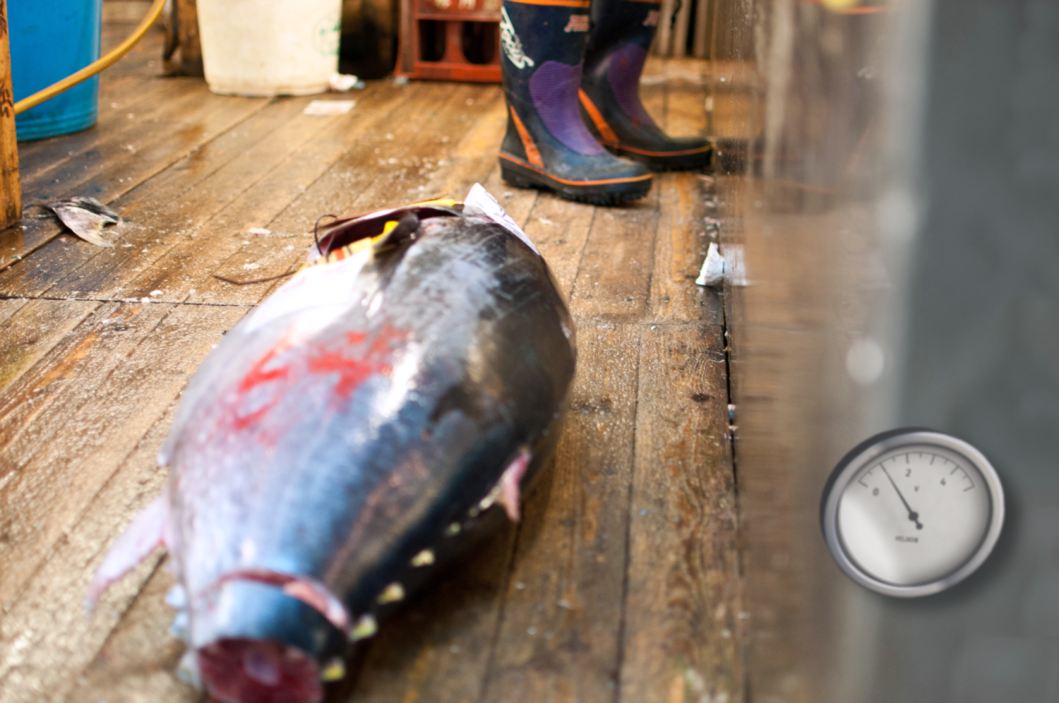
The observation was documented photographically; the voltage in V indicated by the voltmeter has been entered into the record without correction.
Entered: 1 V
